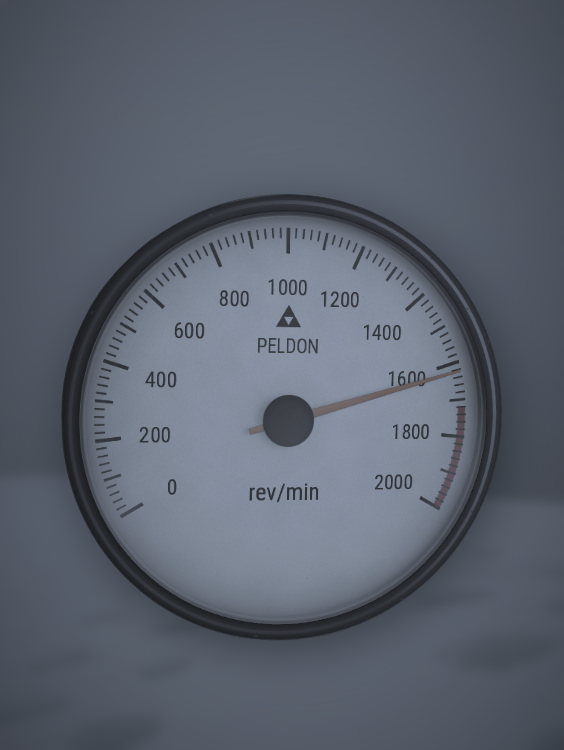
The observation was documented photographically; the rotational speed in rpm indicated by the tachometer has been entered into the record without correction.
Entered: 1620 rpm
